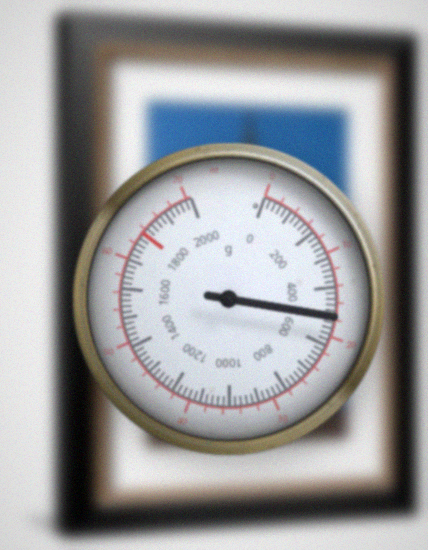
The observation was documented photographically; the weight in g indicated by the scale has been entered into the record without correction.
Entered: 500 g
